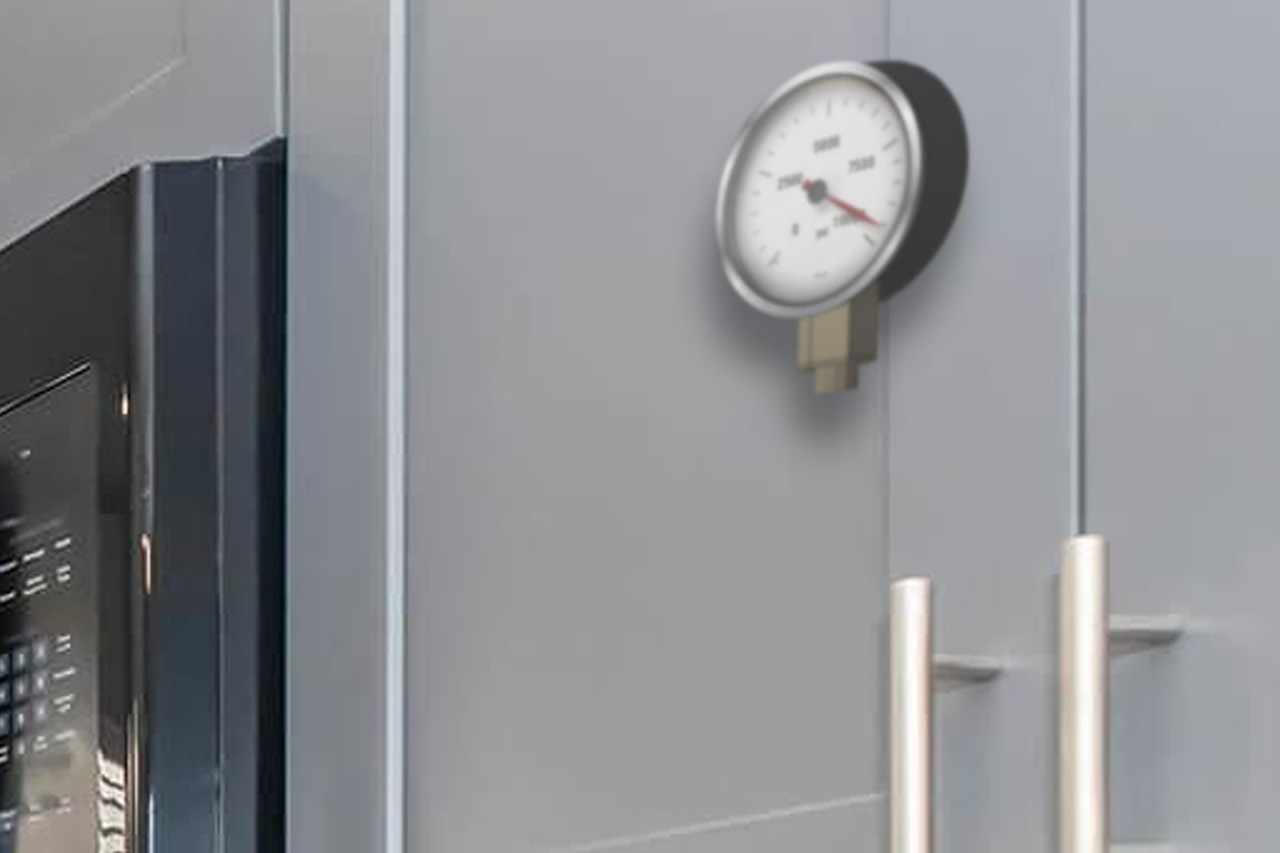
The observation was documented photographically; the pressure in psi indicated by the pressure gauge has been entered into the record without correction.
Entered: 9500 psi
